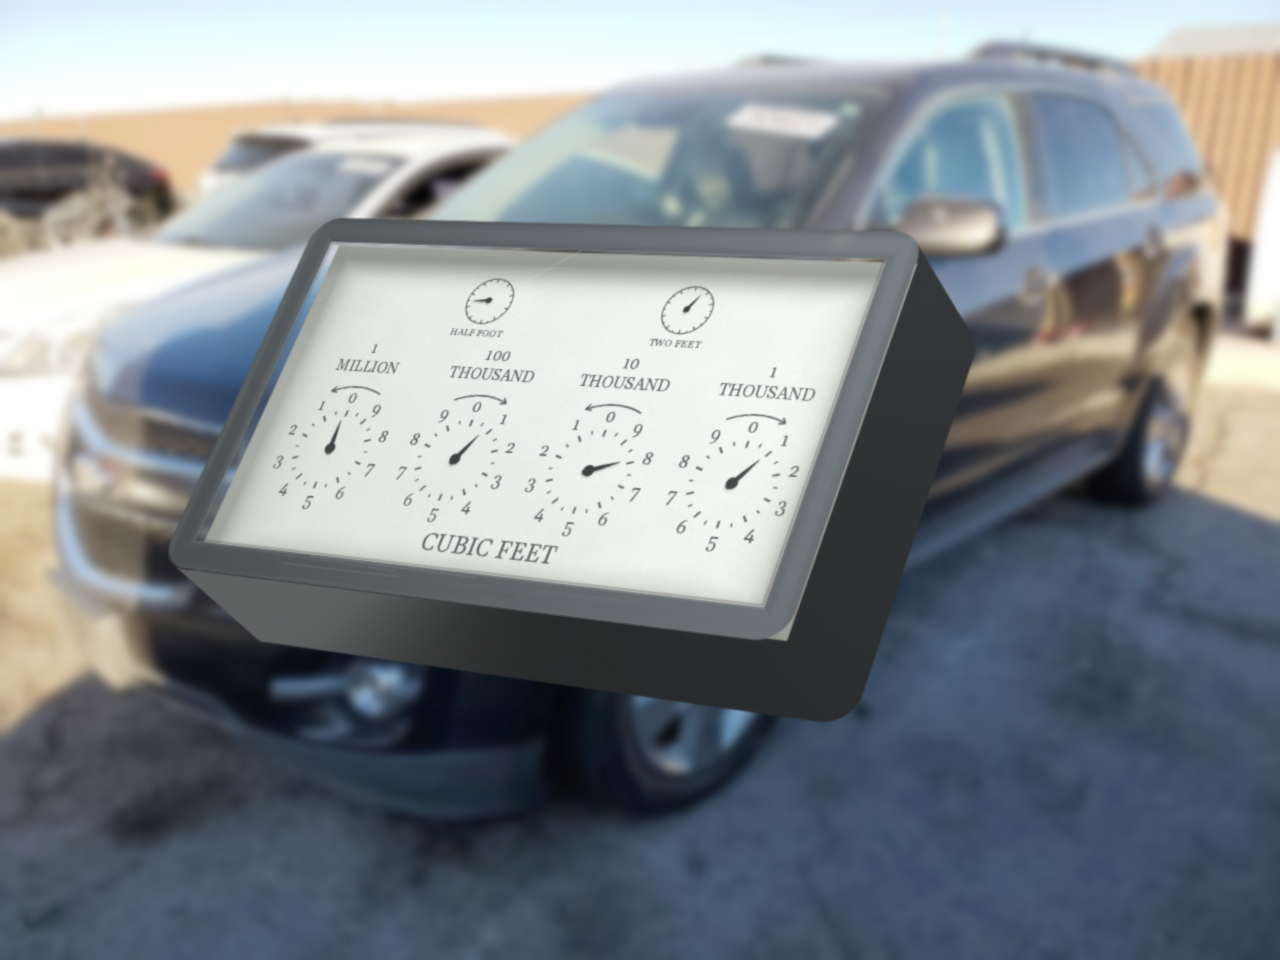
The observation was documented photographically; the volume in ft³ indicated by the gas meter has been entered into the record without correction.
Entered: 8100 ft³
